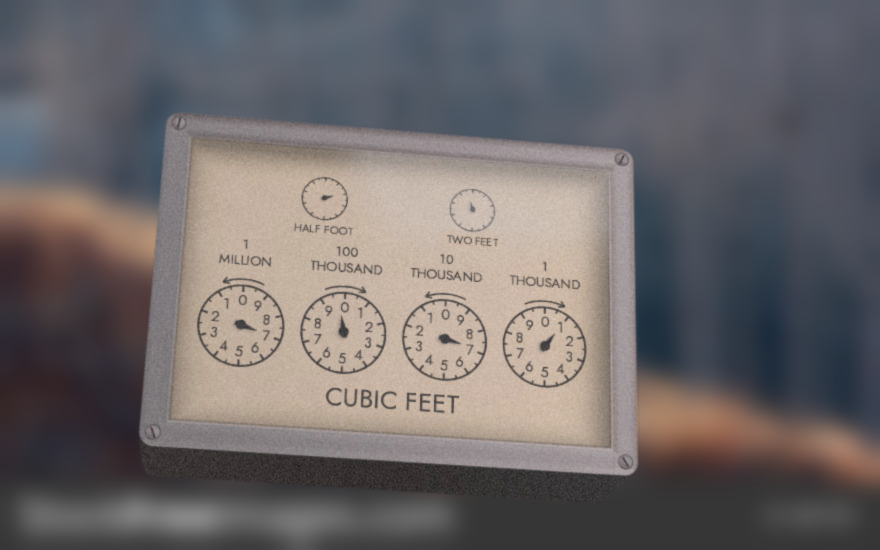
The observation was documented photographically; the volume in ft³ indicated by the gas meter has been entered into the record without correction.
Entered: 697100 ft³
